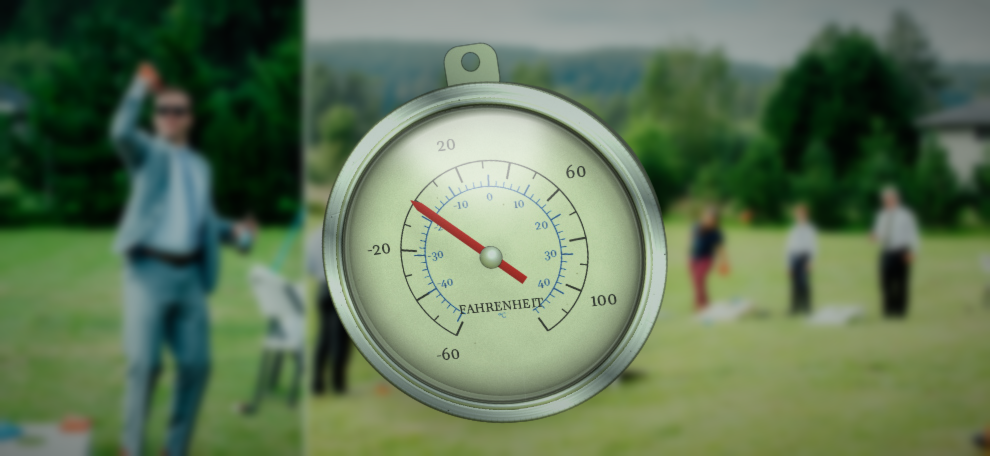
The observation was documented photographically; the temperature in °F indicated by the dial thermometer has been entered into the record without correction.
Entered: 0 °F
